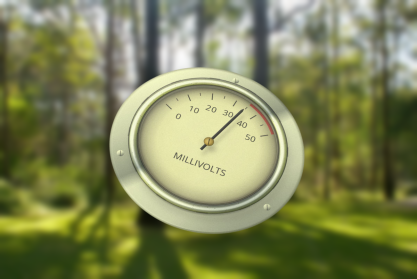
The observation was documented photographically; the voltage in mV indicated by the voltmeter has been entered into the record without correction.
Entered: 35 mV
